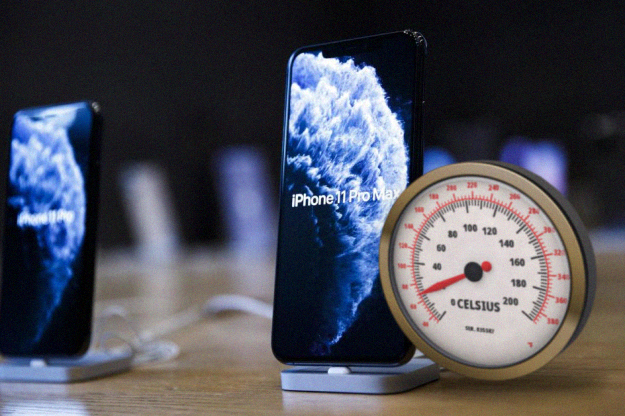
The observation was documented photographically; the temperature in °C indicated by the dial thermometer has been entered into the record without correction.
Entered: 20 °C
